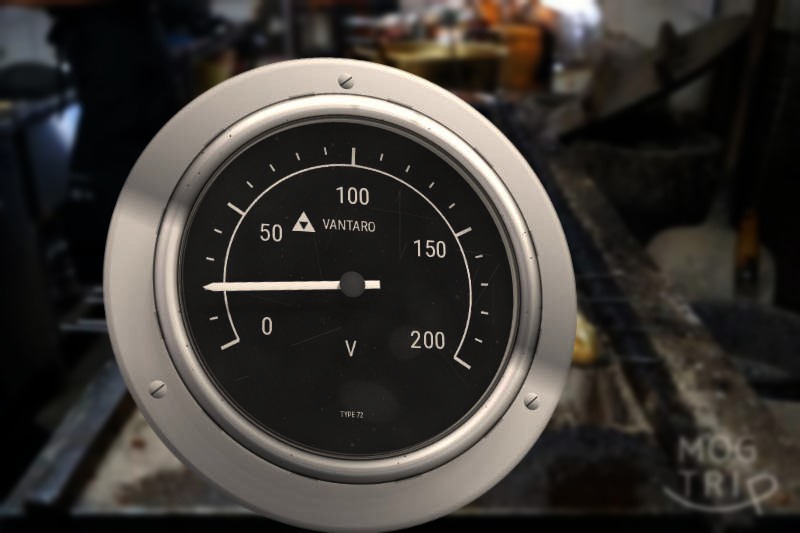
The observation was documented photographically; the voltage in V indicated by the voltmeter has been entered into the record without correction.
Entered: 20 V
